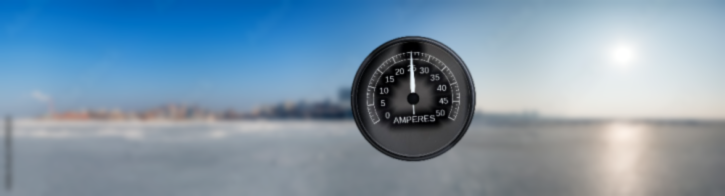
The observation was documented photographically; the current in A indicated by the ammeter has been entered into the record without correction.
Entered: 25 A
